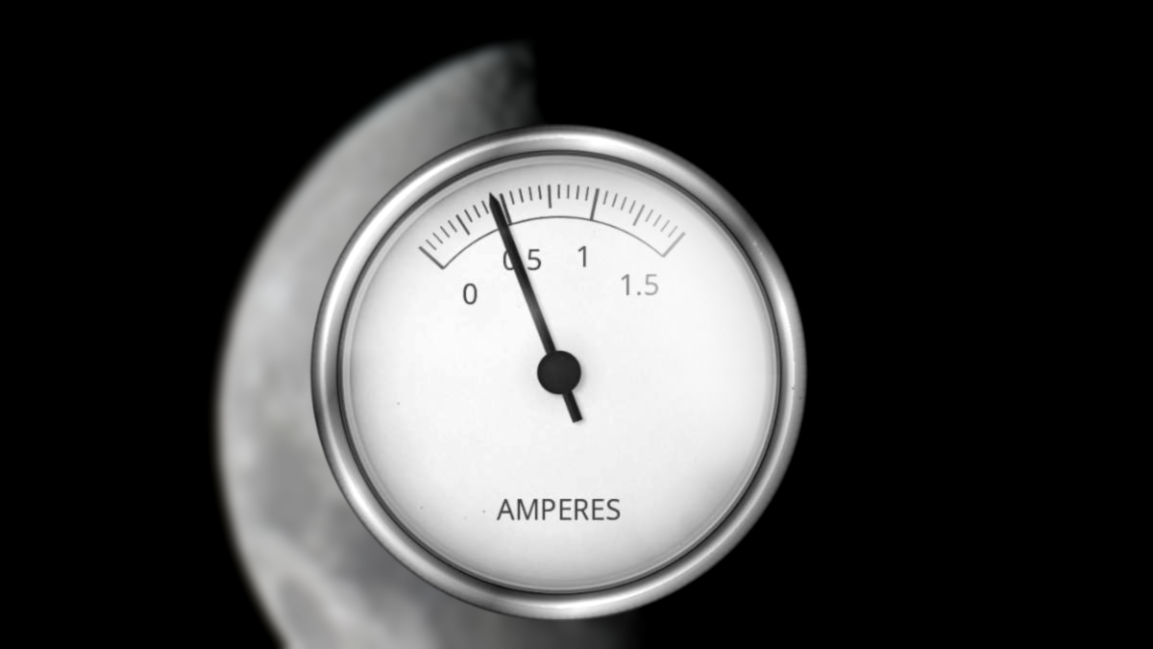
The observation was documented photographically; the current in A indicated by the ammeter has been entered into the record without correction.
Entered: 0.45 A
